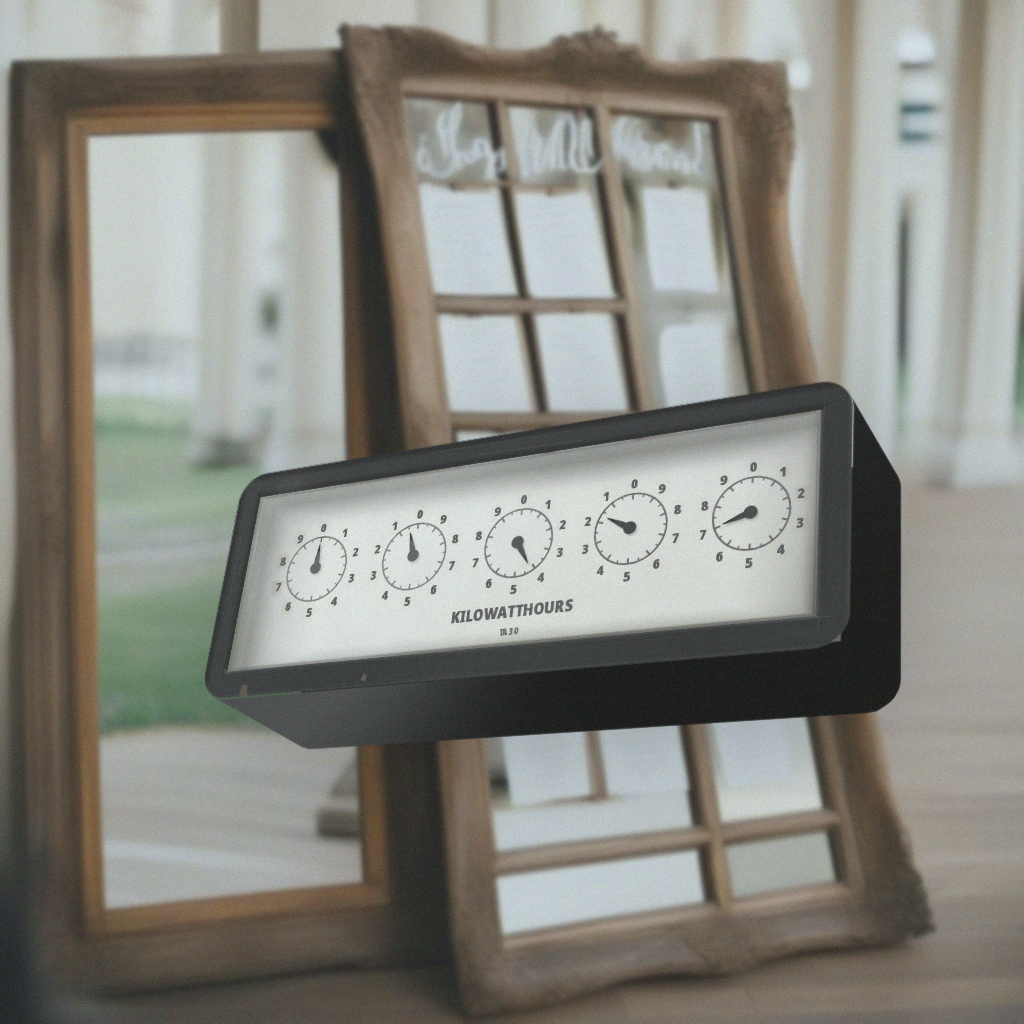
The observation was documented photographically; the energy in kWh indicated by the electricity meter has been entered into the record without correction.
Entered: 417 kWh
